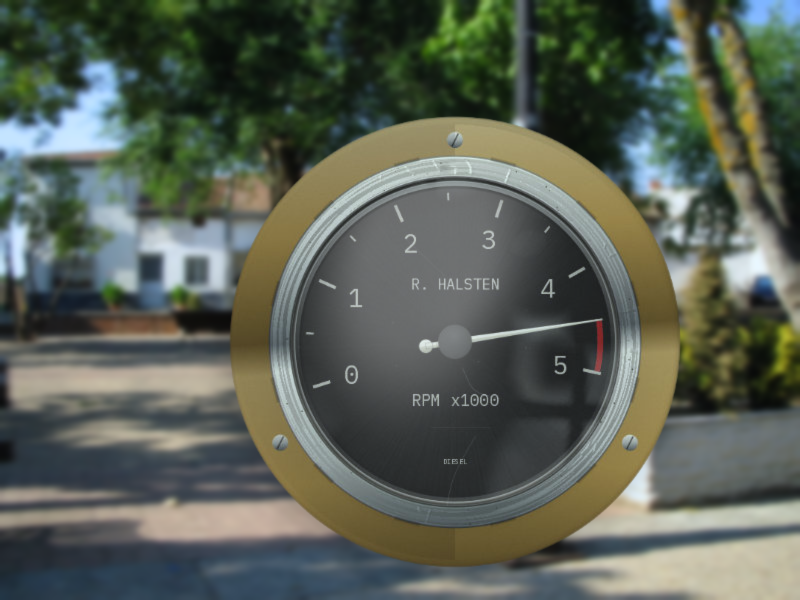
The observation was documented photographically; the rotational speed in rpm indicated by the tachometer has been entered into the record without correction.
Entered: 4500 rpm
